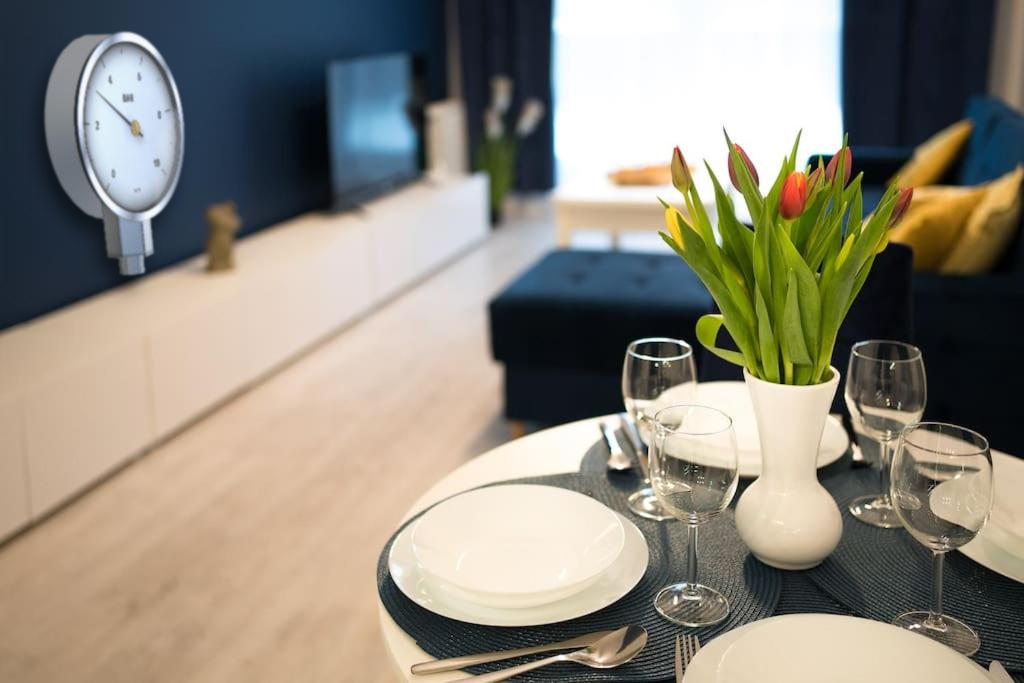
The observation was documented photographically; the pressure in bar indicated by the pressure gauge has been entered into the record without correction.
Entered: 3 bar
